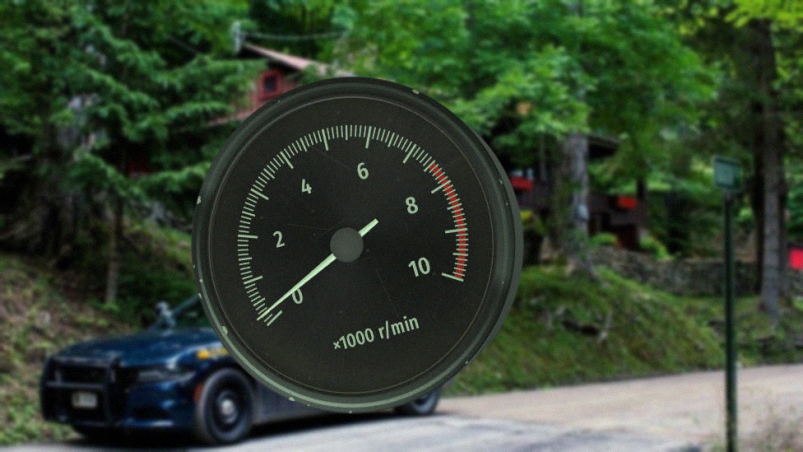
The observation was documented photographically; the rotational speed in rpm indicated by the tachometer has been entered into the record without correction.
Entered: 200 rpm
